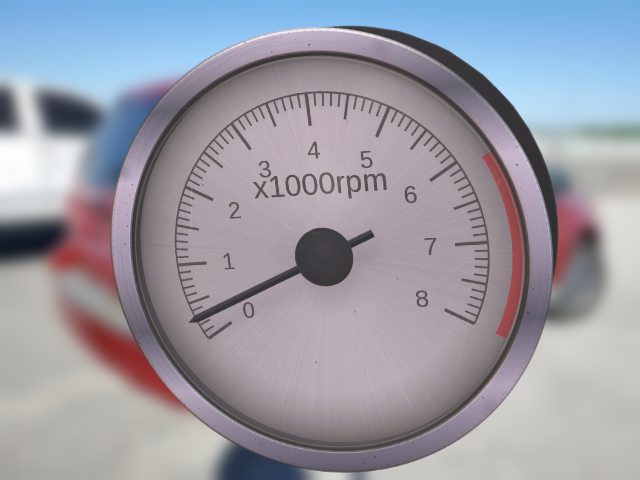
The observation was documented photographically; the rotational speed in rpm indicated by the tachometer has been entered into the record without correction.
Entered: 300 rpm
